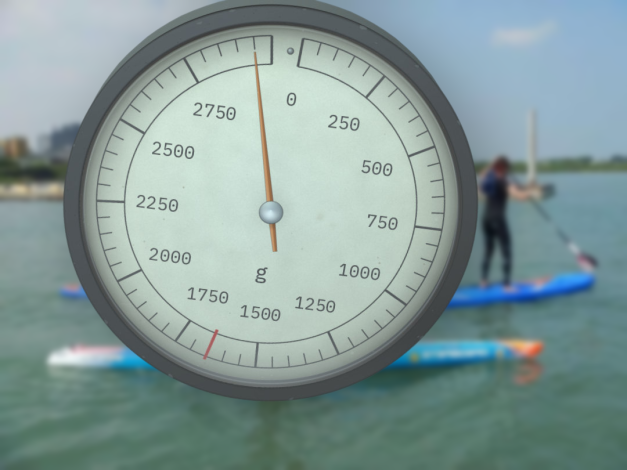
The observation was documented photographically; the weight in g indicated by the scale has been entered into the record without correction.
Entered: 2950 g
